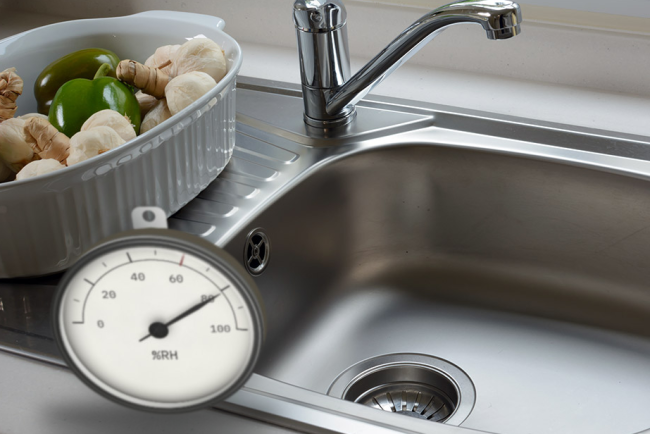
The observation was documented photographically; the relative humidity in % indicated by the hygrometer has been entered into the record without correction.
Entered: 80 %
